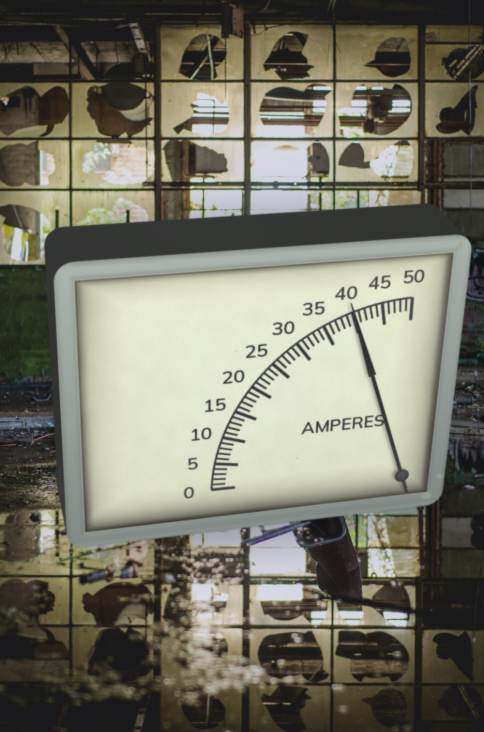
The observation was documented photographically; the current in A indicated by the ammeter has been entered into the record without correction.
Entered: 40 A
